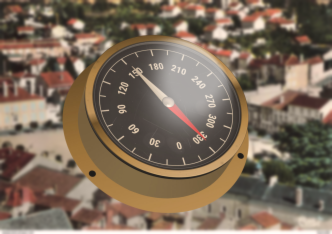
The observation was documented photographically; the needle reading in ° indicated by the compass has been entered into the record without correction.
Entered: 330 °
